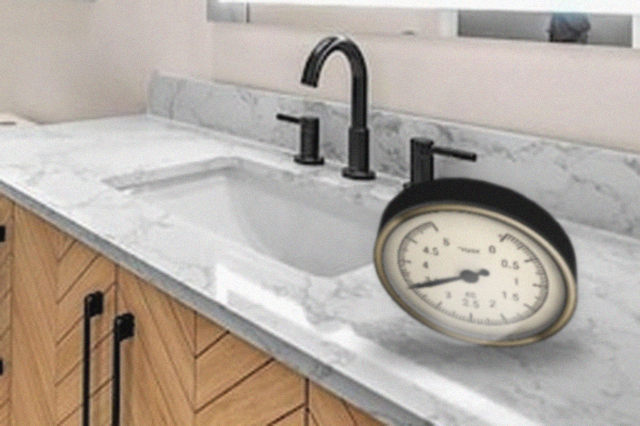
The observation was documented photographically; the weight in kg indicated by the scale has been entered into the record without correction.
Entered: 3.5 kg
